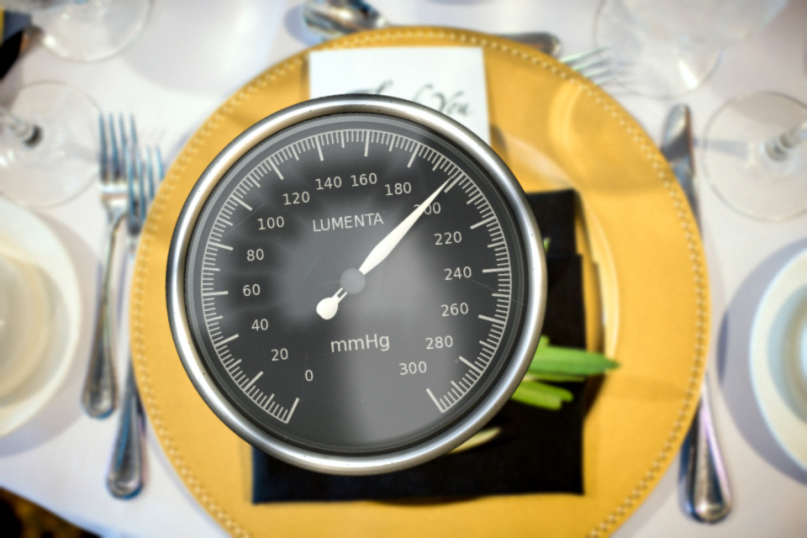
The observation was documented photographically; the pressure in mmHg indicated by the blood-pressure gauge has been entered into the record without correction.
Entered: 198 mmHg
